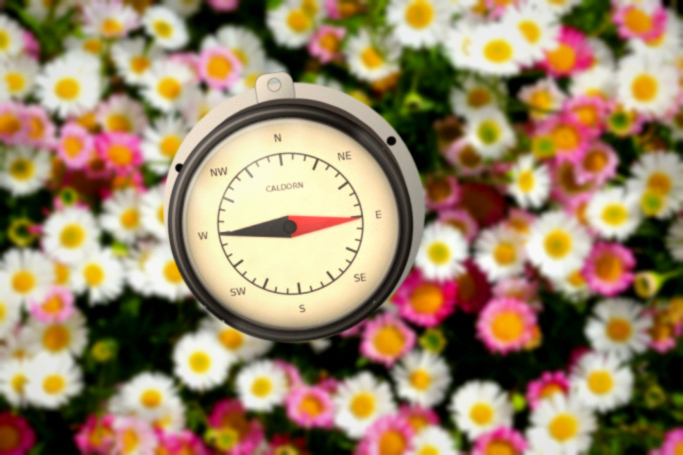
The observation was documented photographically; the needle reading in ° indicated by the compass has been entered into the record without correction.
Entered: 90 °
